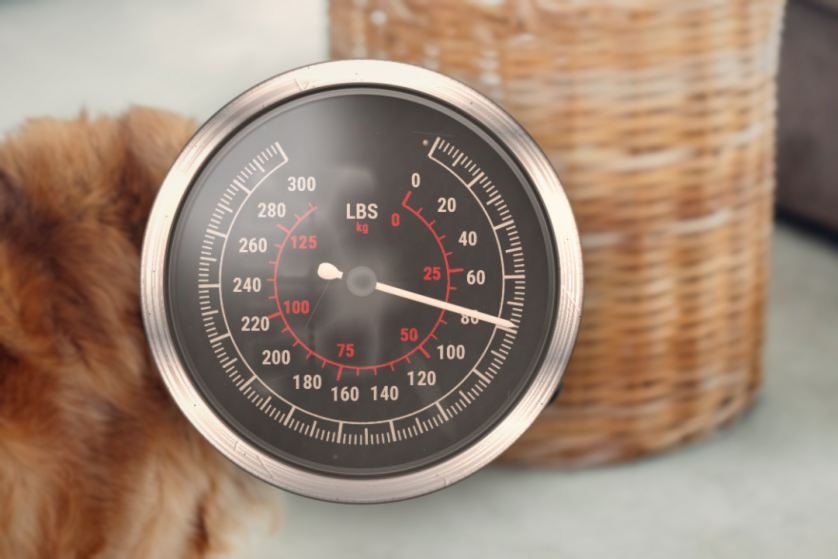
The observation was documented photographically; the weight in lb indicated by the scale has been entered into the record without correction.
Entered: 78 lb
